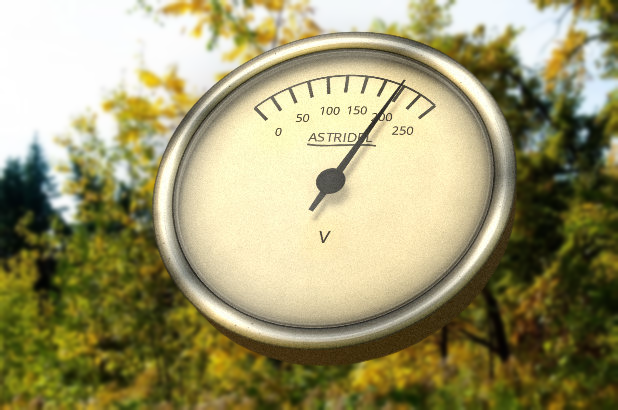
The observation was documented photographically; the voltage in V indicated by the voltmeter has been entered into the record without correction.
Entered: 200 V
